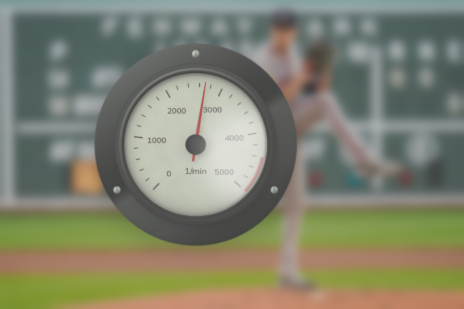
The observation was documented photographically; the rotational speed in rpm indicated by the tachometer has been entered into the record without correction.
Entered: 2700 rpm
